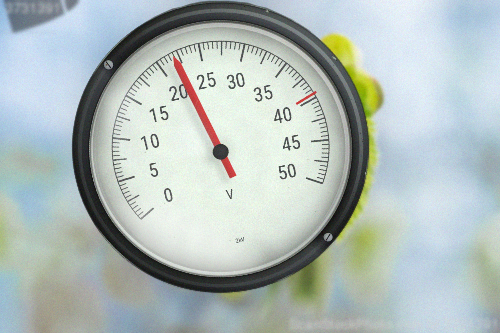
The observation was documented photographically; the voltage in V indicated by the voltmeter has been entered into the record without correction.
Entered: 22 V
